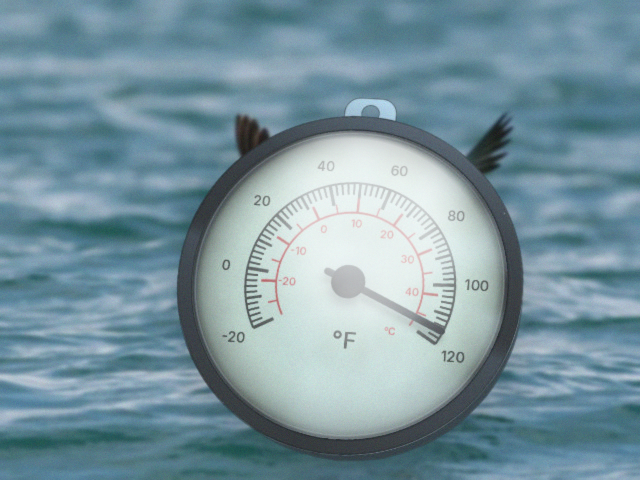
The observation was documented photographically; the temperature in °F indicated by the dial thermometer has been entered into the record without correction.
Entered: 116 °F
